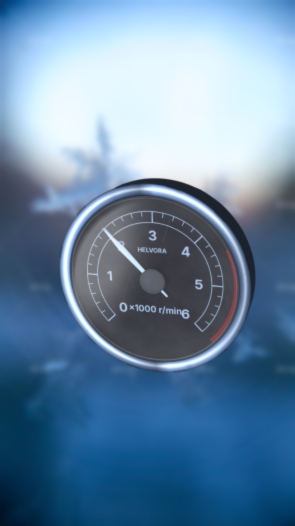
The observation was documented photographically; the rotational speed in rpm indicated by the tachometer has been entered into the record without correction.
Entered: 2000 rpm
